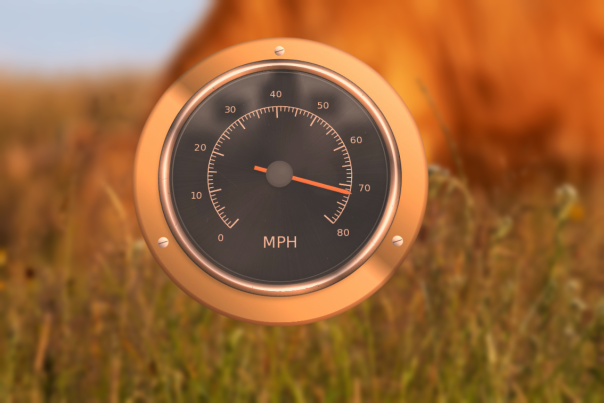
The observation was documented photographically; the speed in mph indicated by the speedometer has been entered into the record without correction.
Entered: 72 mph
